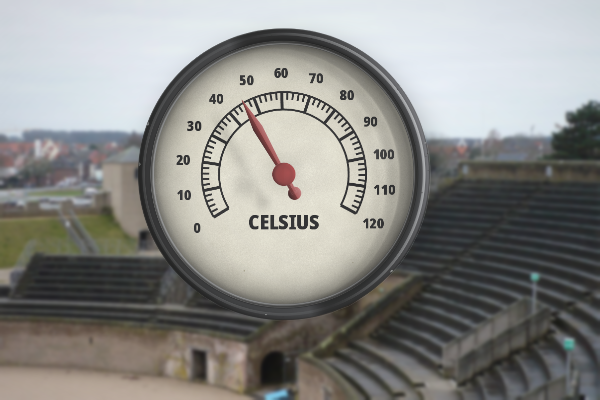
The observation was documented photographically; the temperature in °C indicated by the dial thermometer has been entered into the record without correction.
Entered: 46 °C
